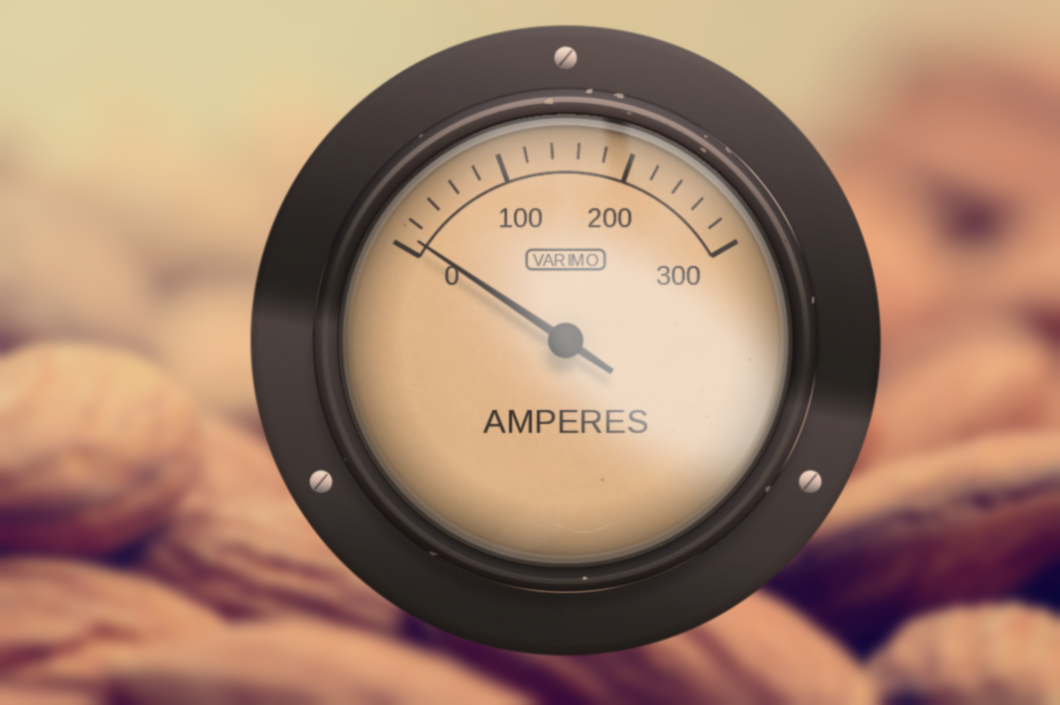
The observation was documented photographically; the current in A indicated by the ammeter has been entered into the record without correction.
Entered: 10 A
